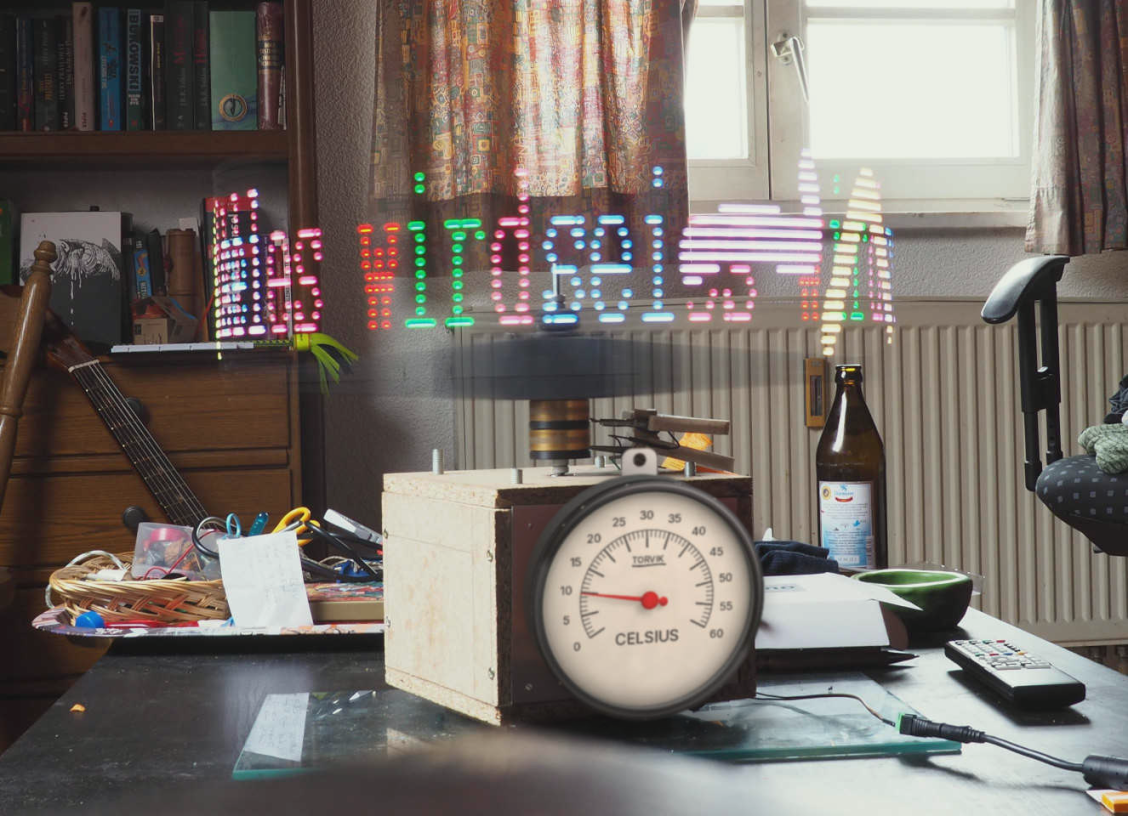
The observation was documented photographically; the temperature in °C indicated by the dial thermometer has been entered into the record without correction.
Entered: 10 °C
